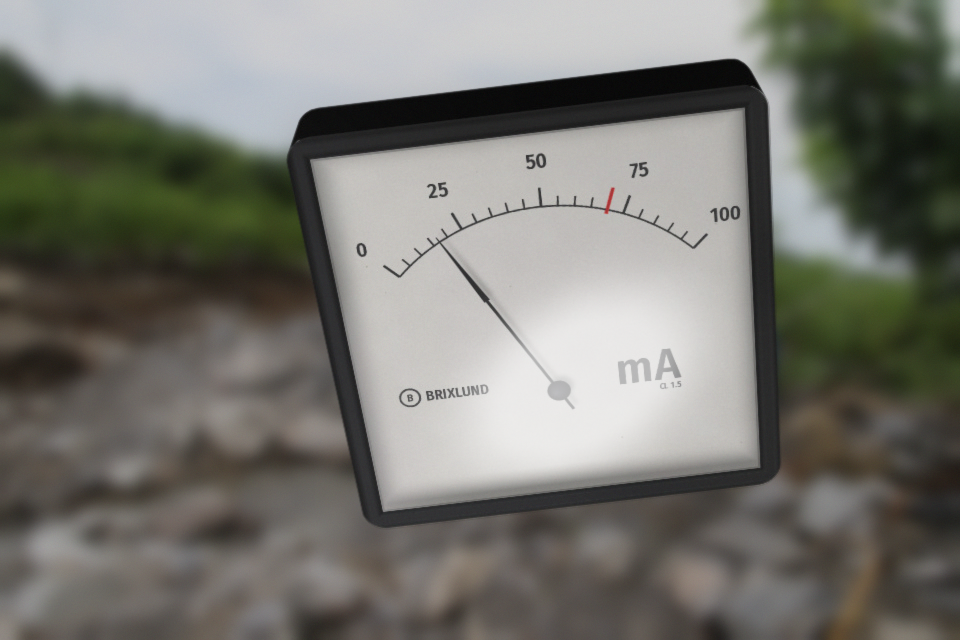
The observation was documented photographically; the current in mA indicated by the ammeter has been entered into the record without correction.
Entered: 17.5 mA
